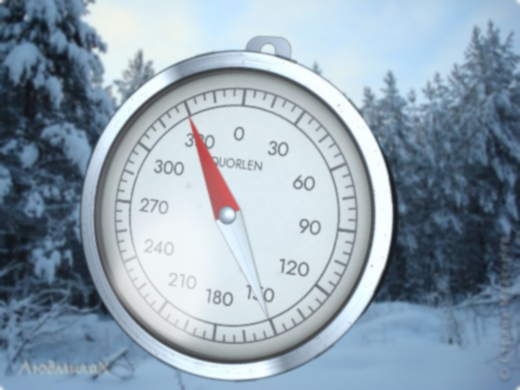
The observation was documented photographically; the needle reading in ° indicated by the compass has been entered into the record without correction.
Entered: 330 °
